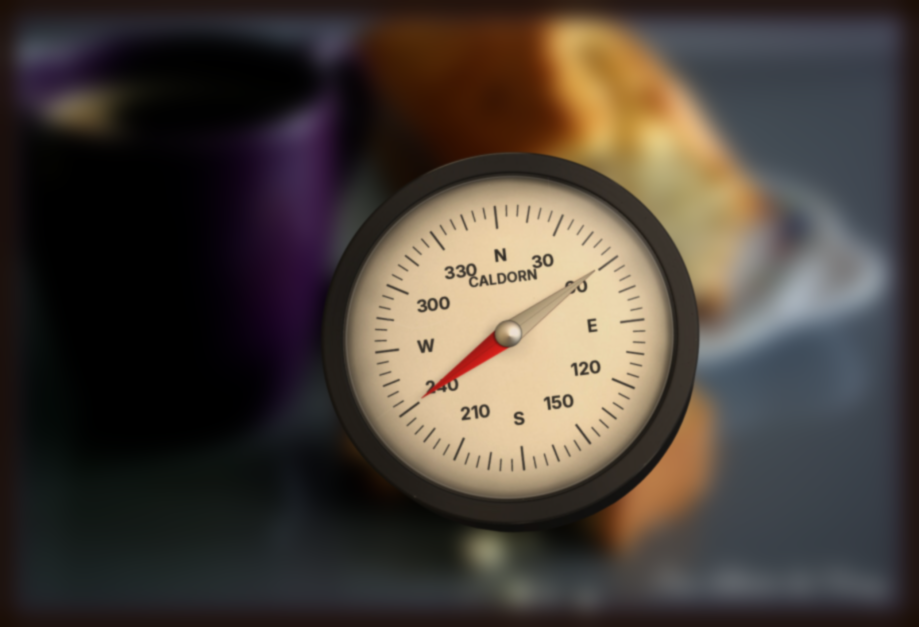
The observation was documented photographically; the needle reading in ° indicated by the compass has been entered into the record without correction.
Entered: 240 °
